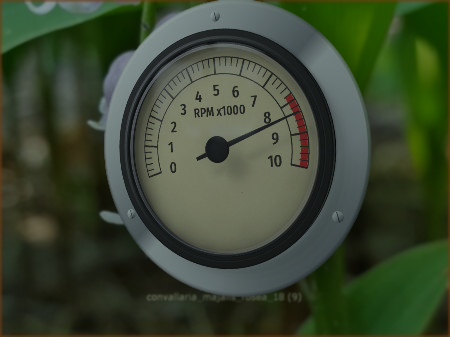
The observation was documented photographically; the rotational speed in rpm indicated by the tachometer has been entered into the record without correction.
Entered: 8400 rpm
